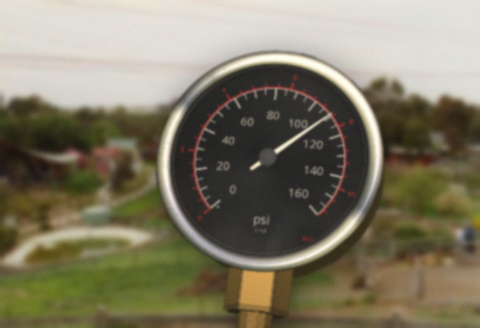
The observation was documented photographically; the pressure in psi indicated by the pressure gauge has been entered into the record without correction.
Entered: 110 psi
